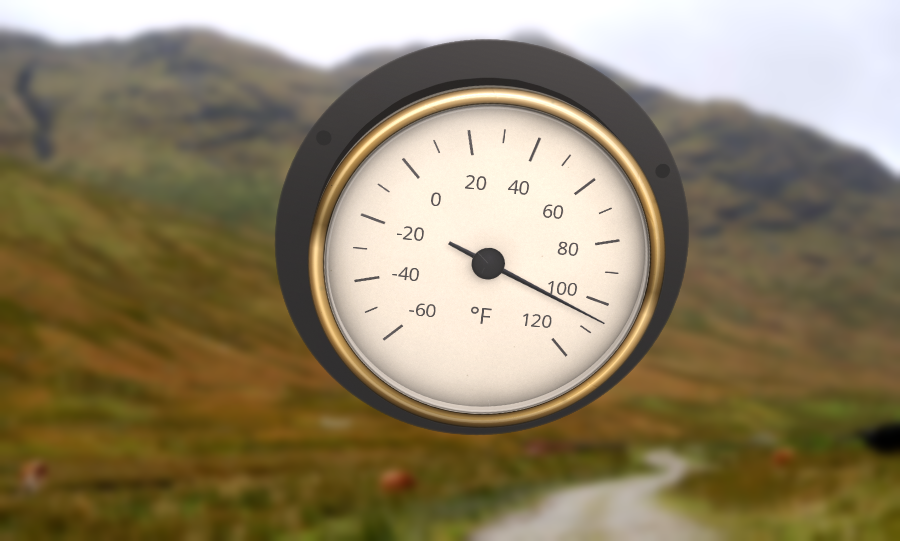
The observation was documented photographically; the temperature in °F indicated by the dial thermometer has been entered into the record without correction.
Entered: 105 °F
